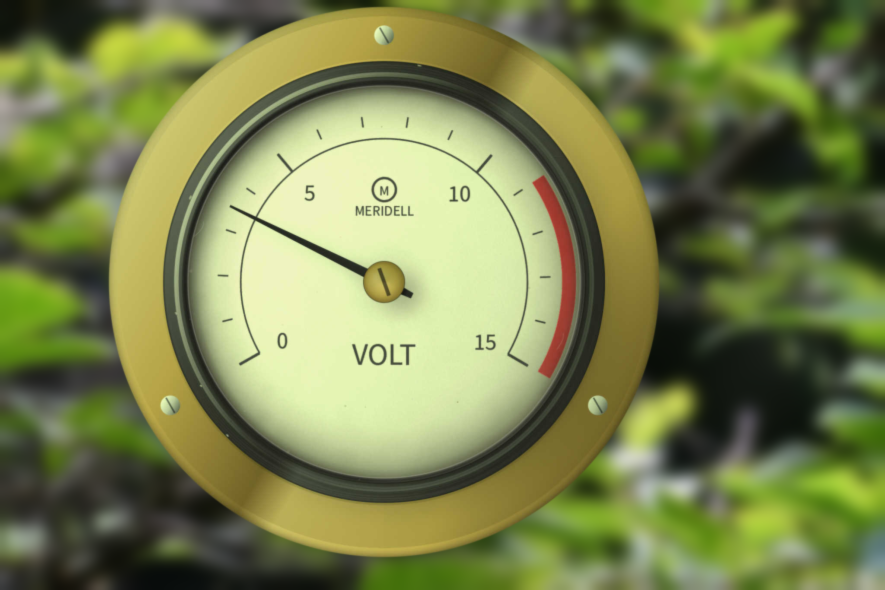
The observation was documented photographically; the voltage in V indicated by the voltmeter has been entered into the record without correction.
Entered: 3.5 V
